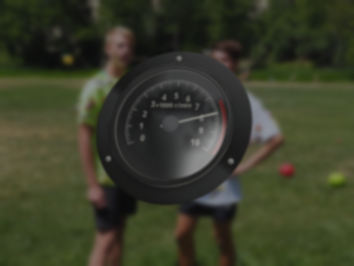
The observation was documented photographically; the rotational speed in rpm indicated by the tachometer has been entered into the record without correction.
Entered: 8000 rpm
